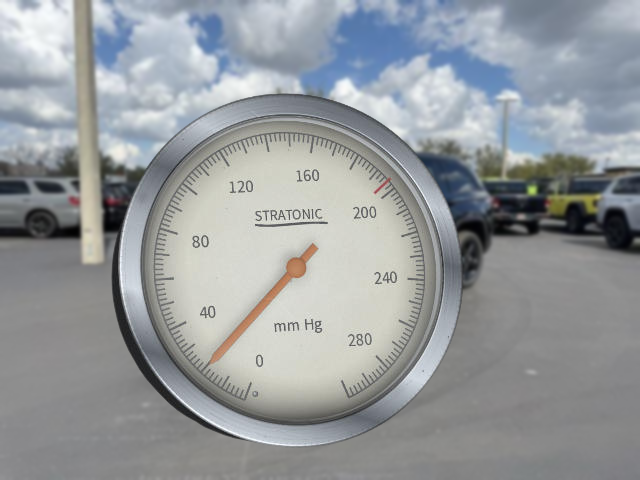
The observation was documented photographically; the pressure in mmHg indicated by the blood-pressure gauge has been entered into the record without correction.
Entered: 20 mmHg
